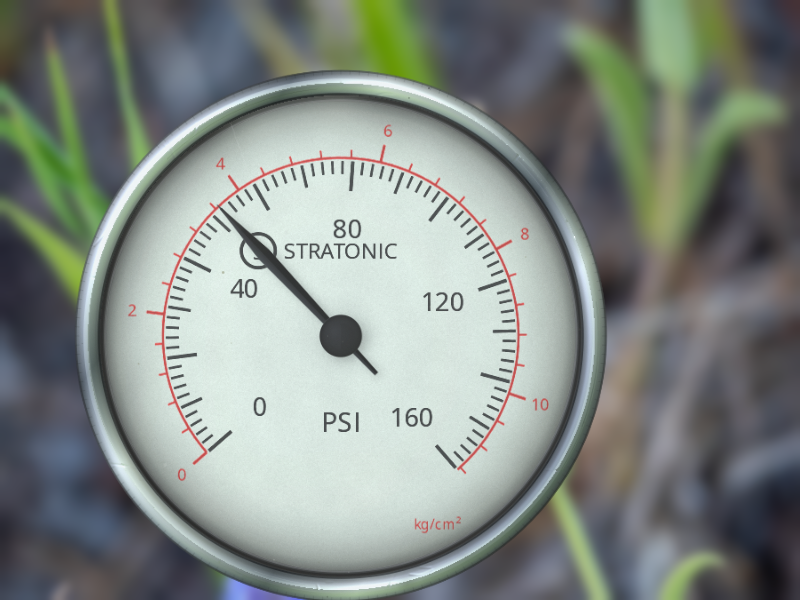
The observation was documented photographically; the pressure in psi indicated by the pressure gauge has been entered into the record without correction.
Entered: 52 psi
